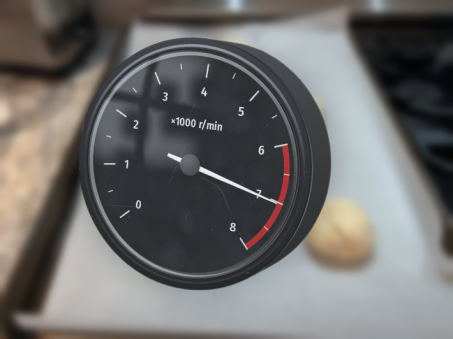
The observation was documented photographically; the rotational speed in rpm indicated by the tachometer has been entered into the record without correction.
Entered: 7000 rpm
